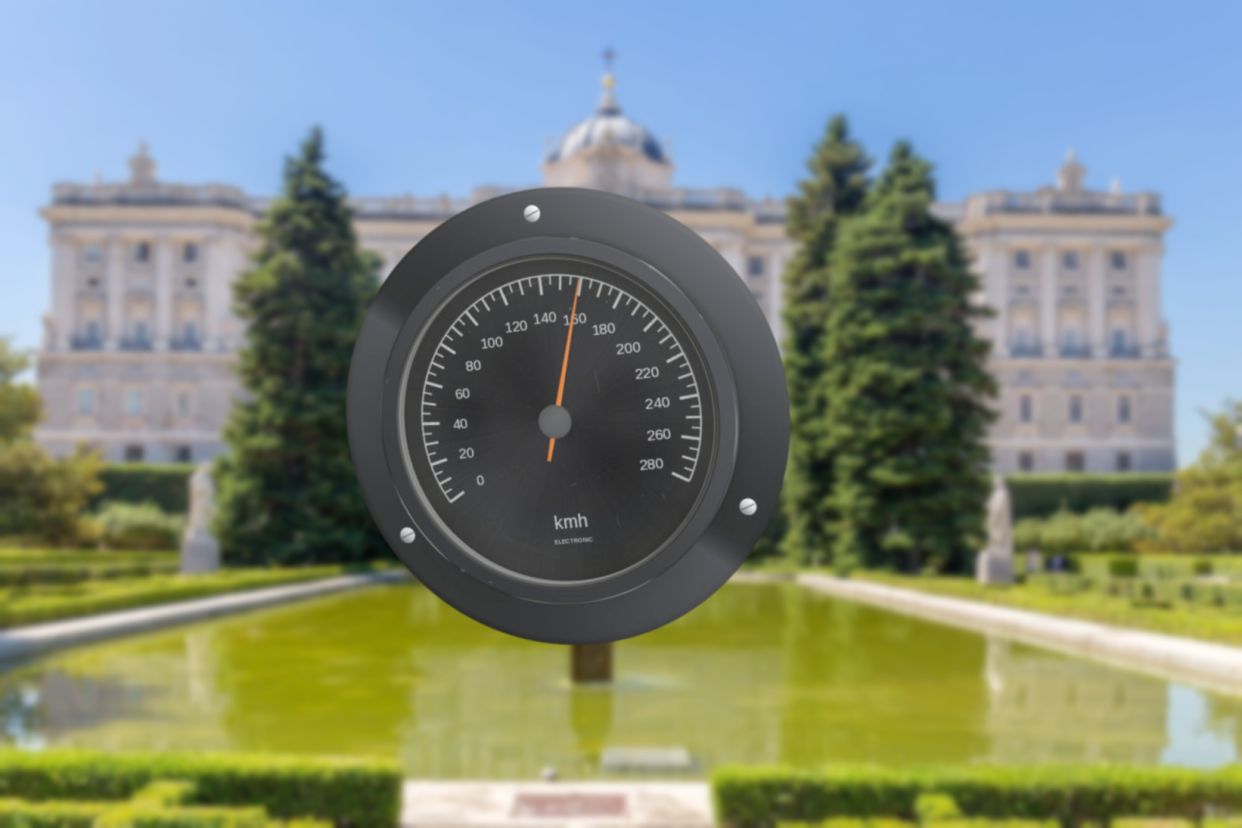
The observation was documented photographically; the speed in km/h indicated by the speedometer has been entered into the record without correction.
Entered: 160 km/h
